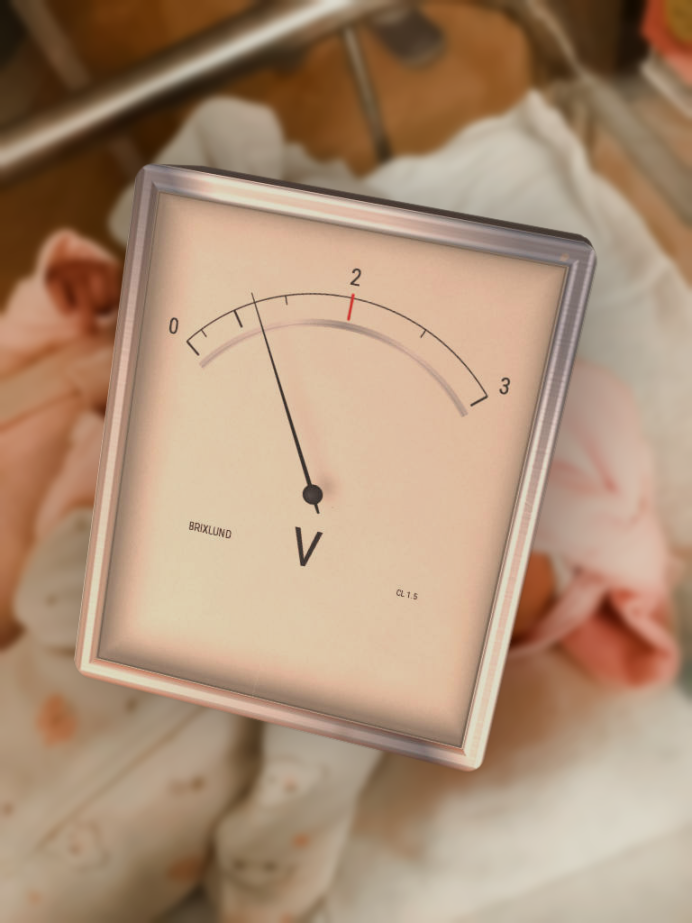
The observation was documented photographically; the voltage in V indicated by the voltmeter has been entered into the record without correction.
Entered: 1.25 V
